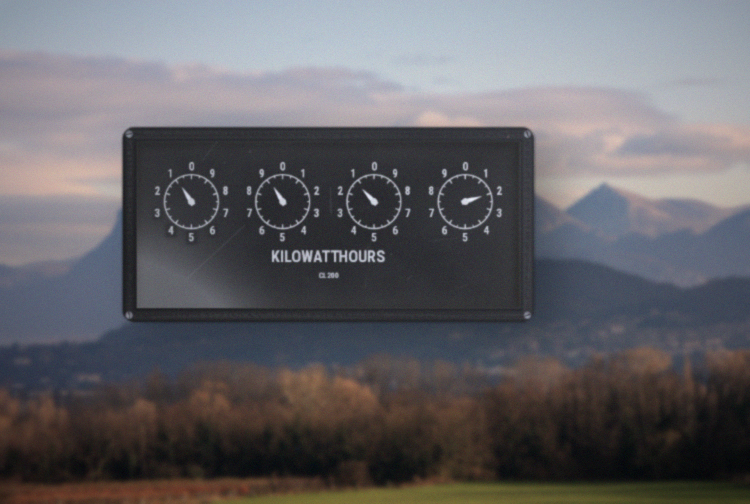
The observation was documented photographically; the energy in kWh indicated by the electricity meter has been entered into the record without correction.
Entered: 912 kWh
